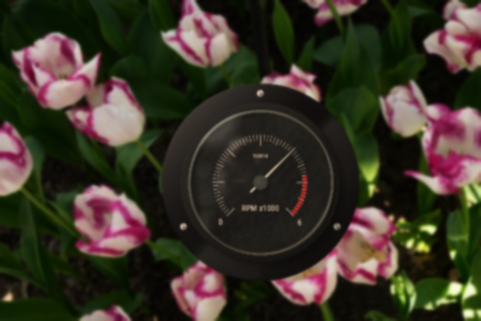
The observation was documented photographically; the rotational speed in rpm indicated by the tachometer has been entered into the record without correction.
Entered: 4000 rpm
